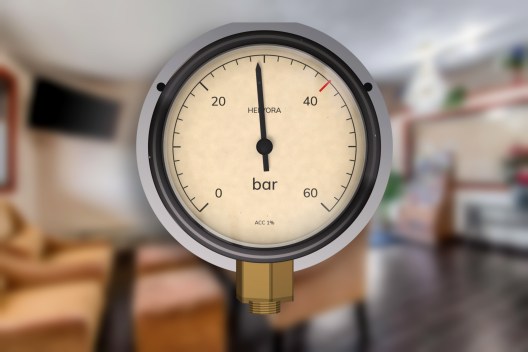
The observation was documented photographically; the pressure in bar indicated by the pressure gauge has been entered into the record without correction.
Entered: 29 bar
